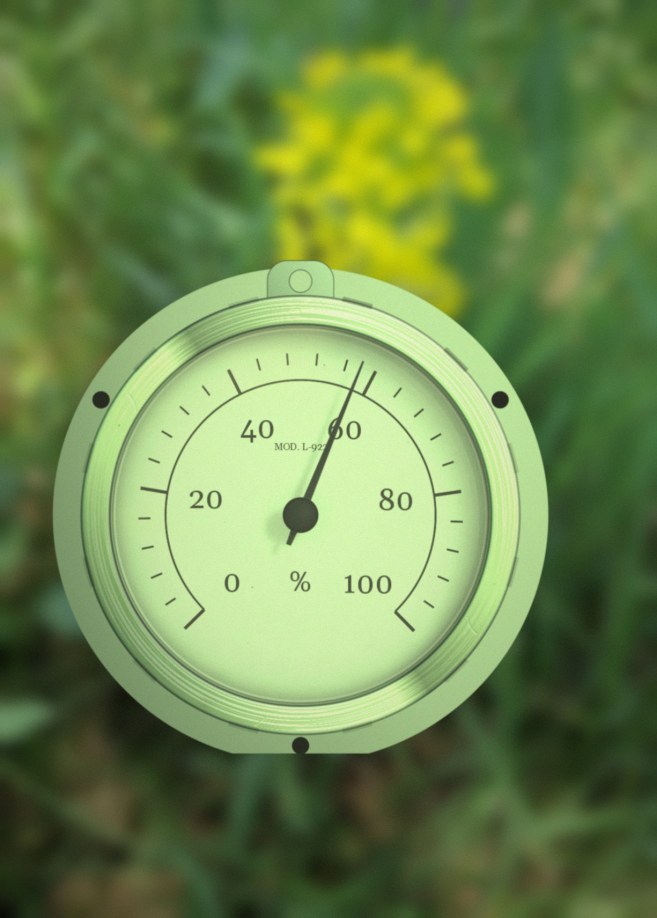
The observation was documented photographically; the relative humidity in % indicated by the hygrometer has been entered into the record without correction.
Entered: 58 %
